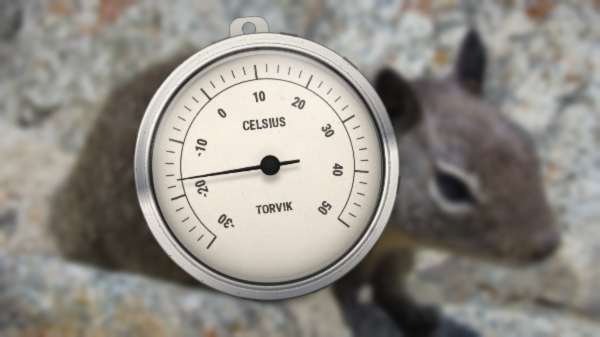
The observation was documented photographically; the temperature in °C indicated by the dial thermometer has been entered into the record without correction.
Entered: -17 °C
